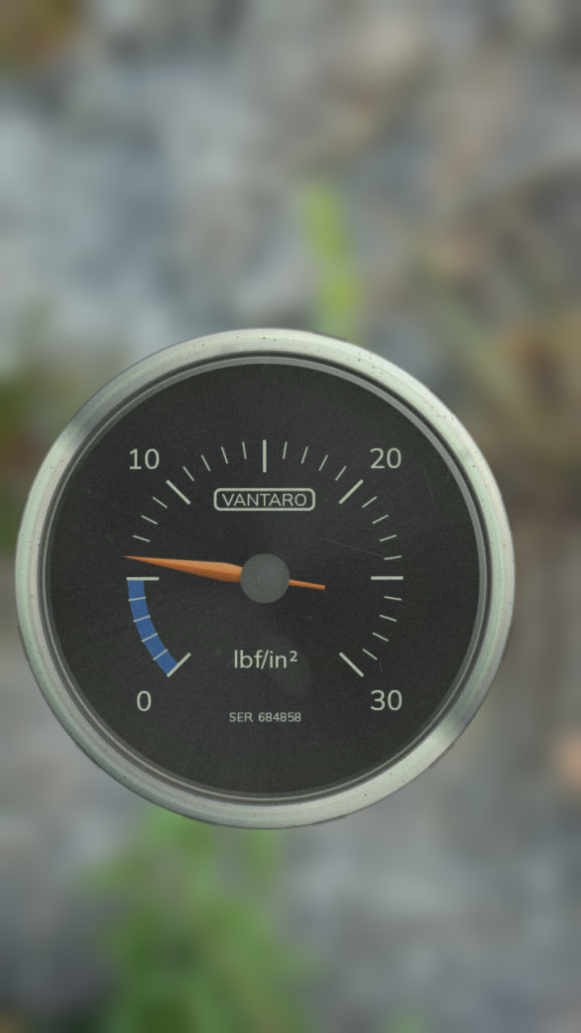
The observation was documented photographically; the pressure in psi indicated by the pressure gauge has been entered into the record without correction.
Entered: 6 psi
